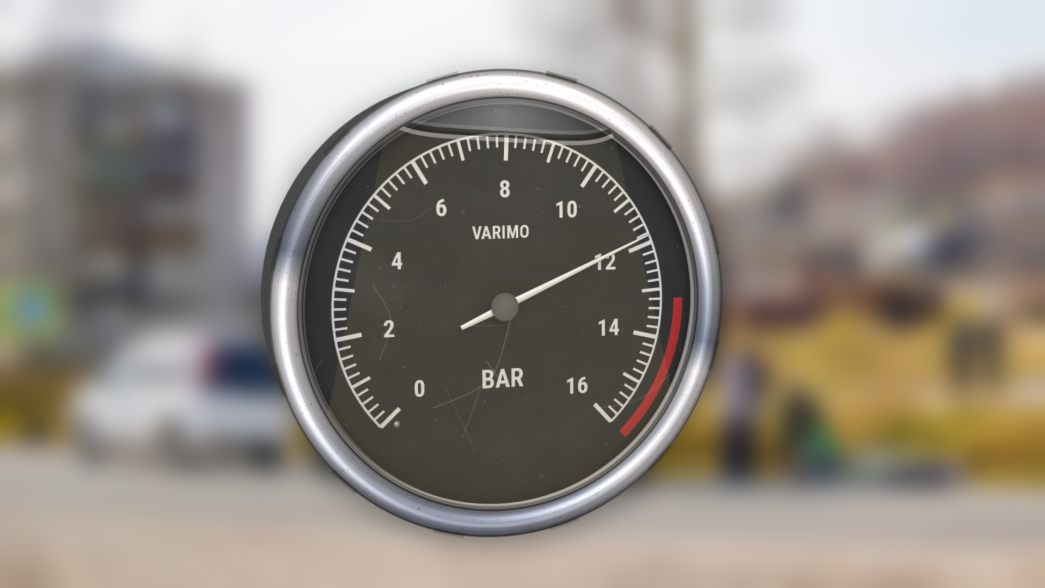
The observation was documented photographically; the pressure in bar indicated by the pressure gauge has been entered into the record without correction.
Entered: 11.8 bar
